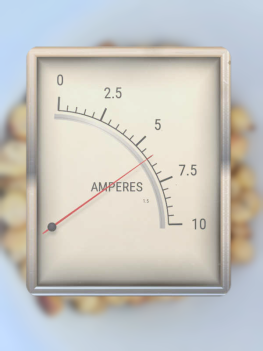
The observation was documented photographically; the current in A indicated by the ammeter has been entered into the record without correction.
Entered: 6 A
